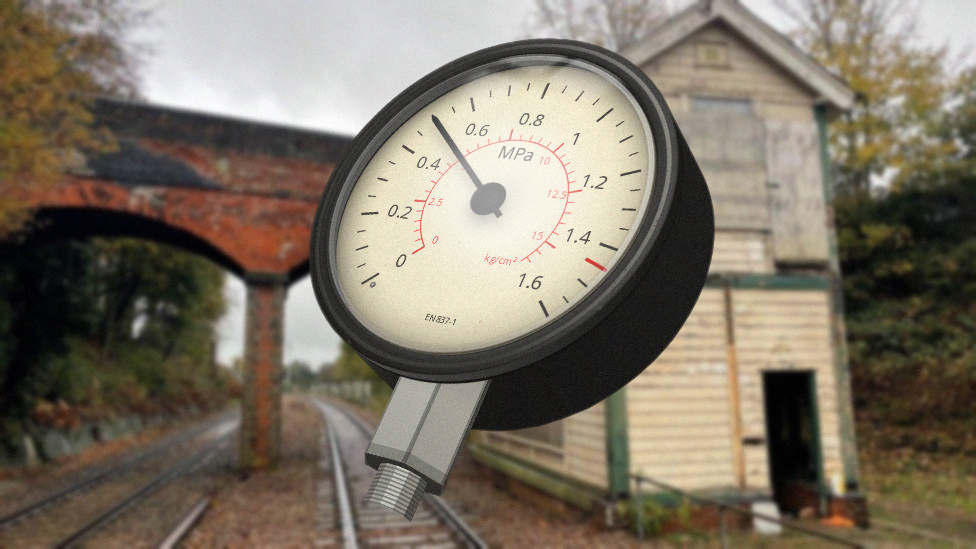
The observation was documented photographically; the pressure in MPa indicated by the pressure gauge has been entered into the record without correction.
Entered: 0.5 MPa
